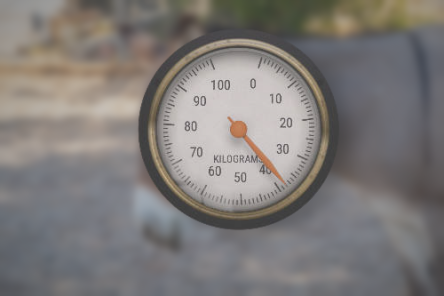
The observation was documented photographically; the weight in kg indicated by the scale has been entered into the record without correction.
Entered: 38 kg
